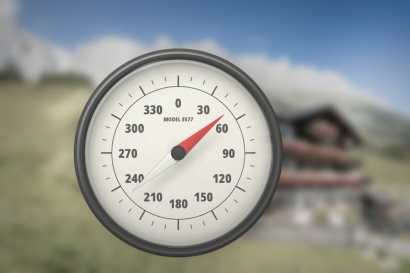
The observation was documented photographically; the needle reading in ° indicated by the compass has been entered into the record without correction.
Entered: 50 °
